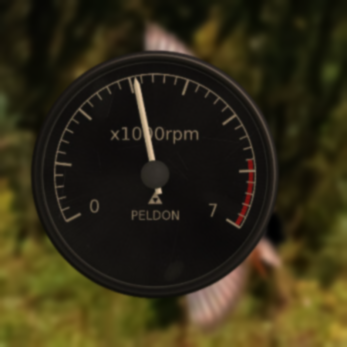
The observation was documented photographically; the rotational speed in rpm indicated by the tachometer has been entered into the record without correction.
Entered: 3100 rpm
